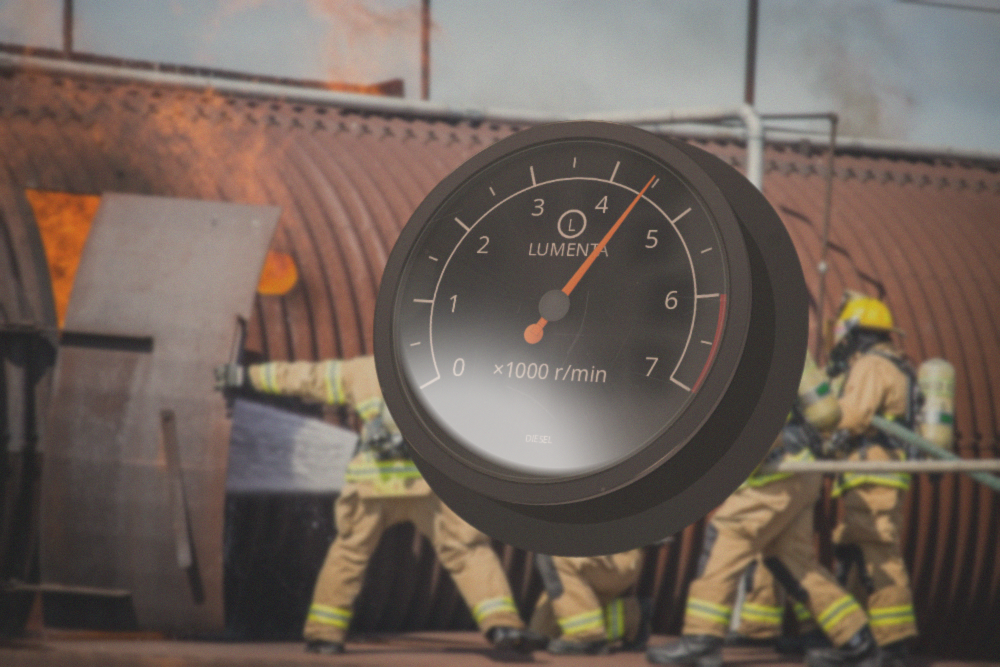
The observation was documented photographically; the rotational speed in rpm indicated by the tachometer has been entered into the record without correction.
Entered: 4500 rpm
